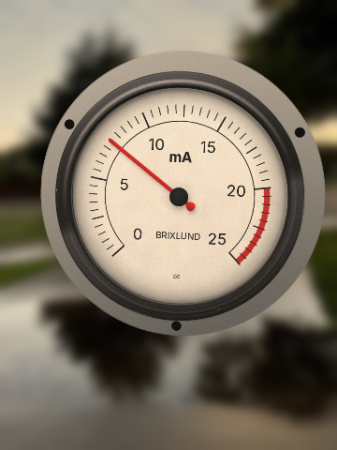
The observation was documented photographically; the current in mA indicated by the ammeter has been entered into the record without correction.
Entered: 7.5 mA
